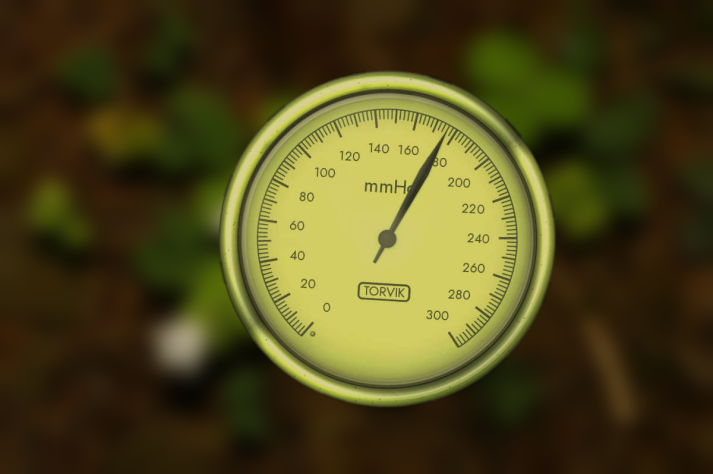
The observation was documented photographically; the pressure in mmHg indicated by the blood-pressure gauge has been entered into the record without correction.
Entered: 176 mmHg
